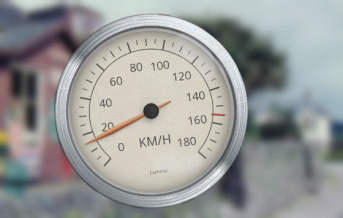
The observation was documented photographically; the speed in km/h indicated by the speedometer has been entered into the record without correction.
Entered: 15 km/h
